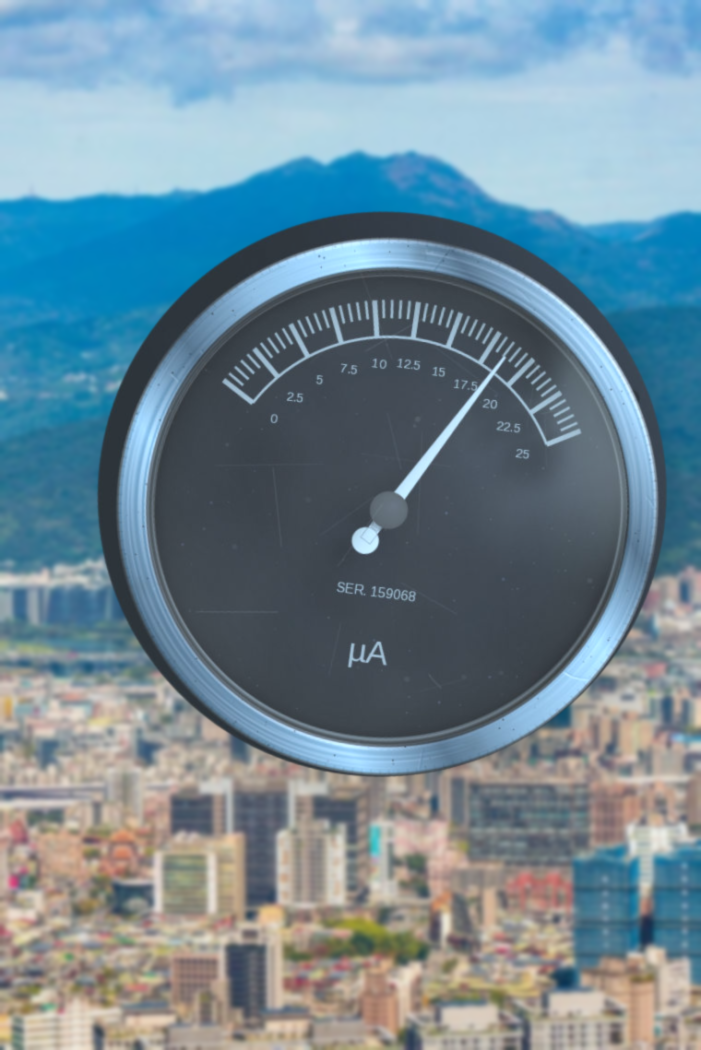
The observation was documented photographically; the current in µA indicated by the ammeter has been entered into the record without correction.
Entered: 18.5 µA
